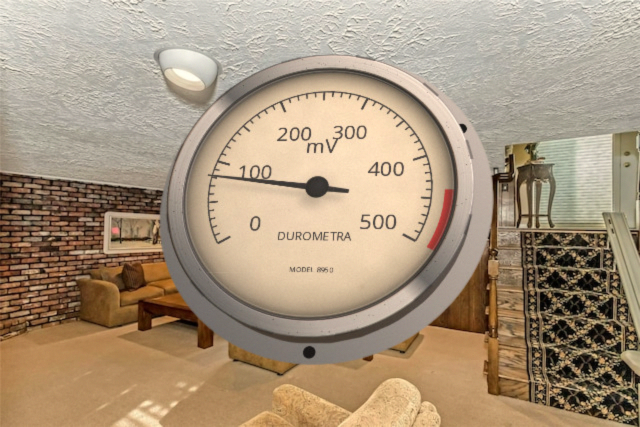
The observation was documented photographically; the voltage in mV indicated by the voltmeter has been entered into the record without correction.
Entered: 80 mV
